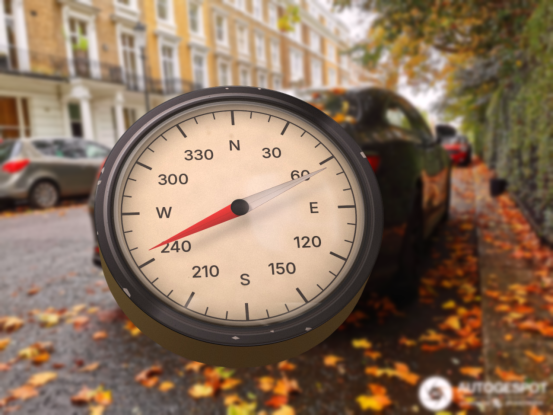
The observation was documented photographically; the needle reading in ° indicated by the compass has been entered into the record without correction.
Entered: 245 °
